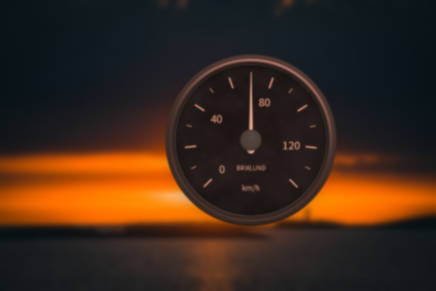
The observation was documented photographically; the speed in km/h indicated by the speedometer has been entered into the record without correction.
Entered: 70 km/h
